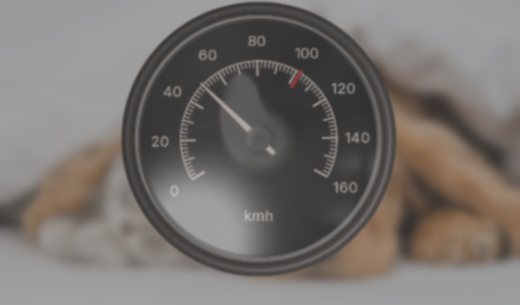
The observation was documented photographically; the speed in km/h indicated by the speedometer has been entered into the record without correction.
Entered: 50 km/h
